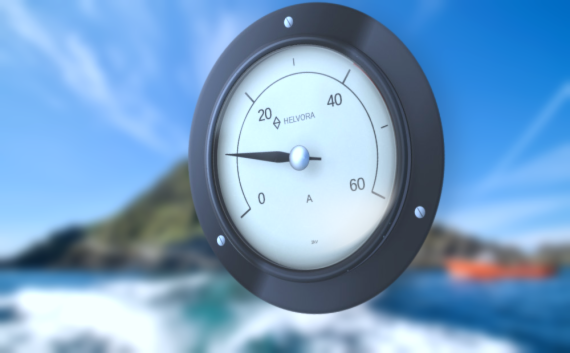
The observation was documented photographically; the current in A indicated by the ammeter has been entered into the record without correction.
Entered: 10 A
